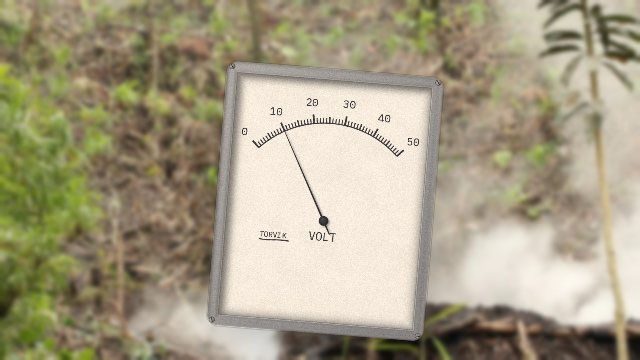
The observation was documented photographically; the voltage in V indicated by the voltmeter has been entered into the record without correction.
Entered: 10 V
